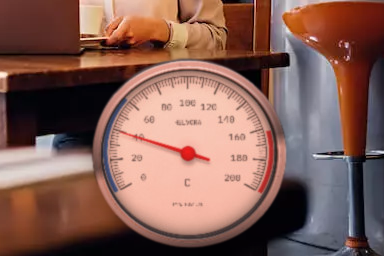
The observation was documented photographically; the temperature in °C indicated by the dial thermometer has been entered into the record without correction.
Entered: 40 °C
